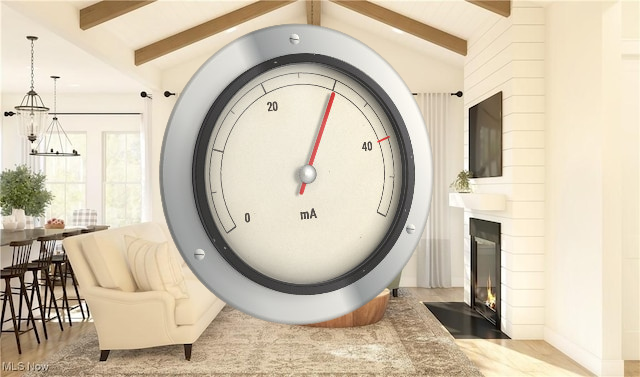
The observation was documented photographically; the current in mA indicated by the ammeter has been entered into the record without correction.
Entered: 30 mA
